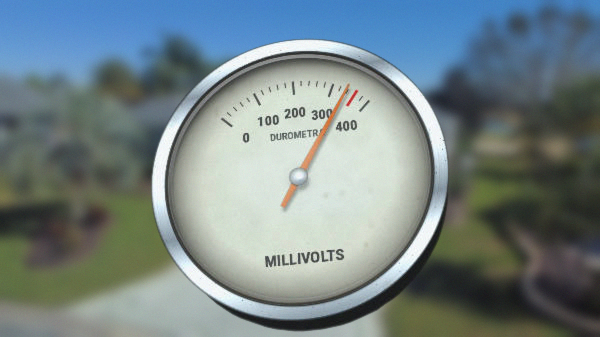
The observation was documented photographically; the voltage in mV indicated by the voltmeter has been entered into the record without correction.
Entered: 340 mV
